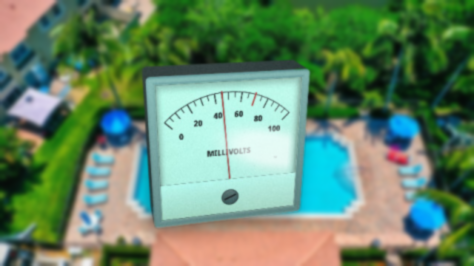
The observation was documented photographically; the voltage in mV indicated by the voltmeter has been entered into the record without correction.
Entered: 45 mV
